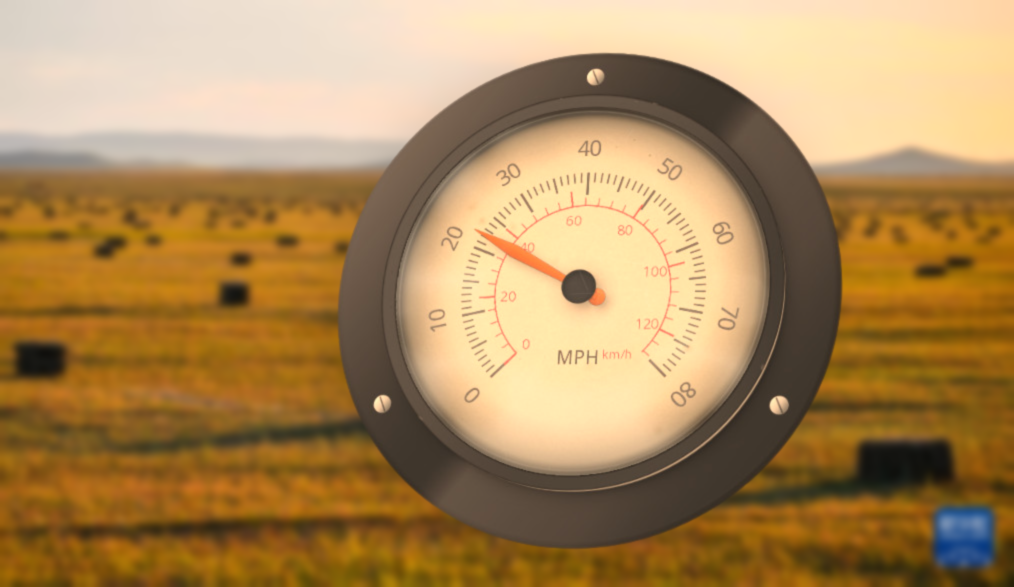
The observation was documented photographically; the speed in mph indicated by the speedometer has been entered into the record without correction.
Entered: 22 mph
